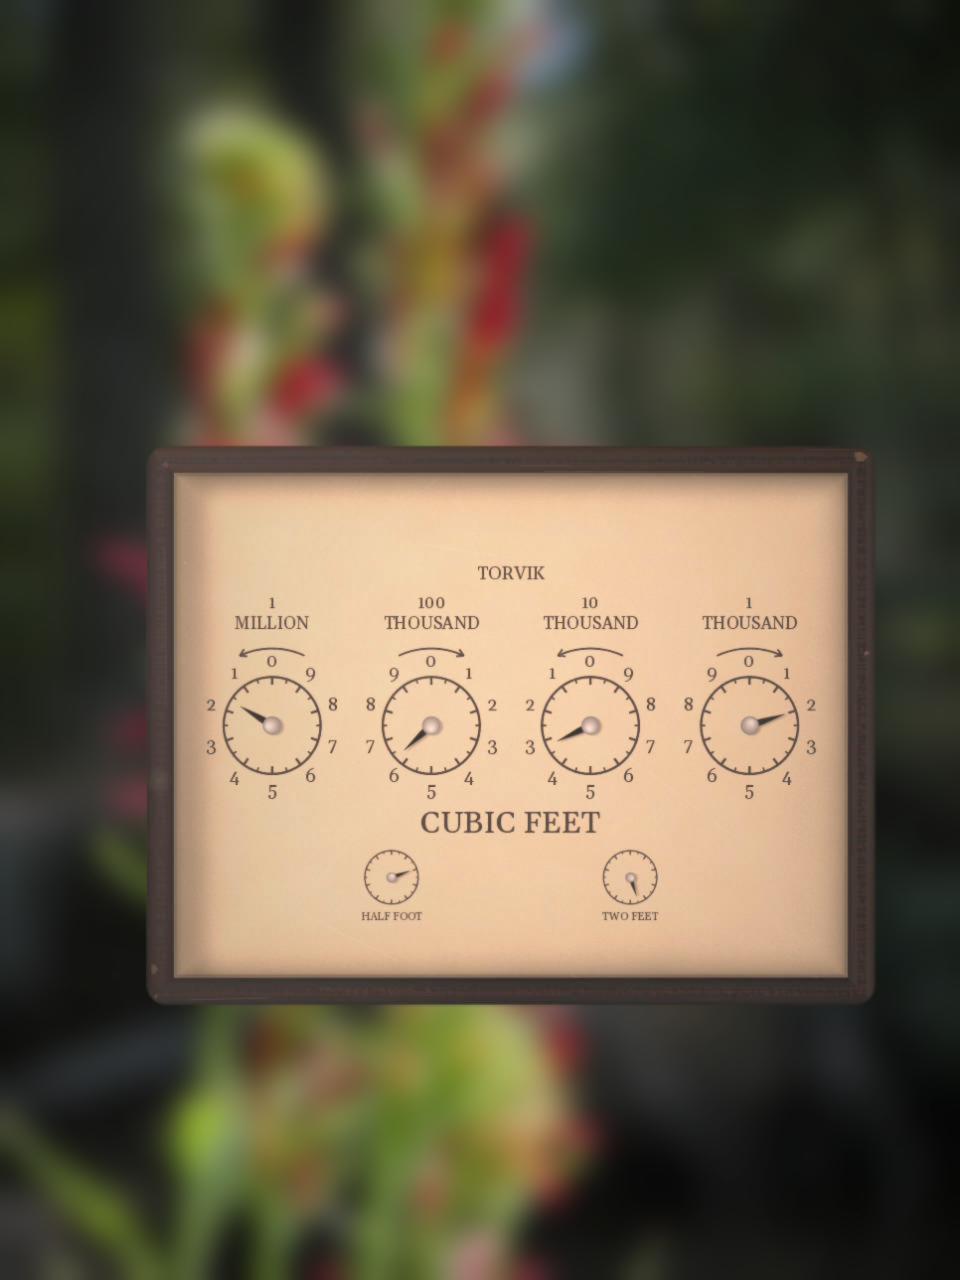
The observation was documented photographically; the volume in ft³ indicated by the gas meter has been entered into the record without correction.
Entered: 163200 ft³
